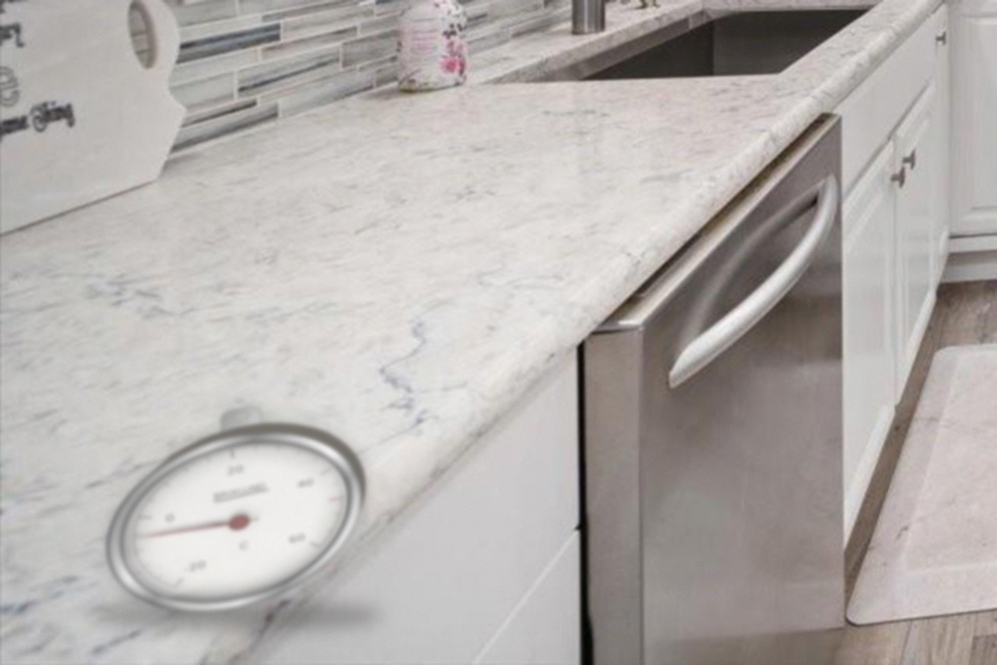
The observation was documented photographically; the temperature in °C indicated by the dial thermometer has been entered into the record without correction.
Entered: -4 °C
